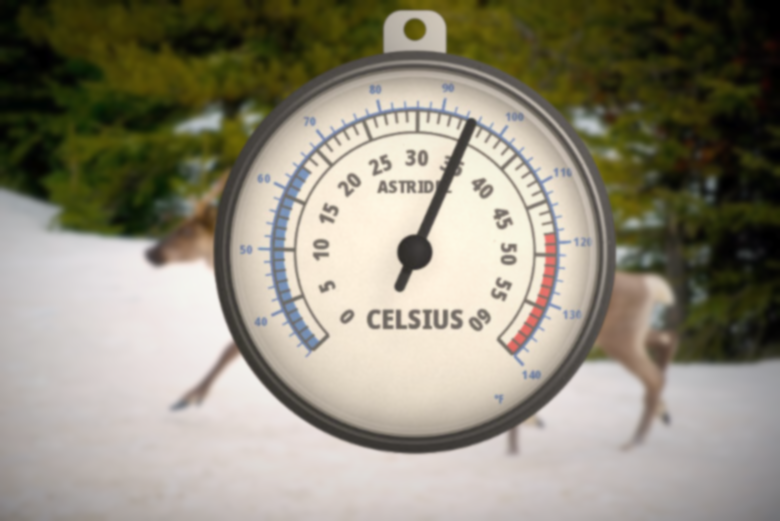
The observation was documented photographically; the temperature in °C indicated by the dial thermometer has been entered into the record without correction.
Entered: 35 °C
